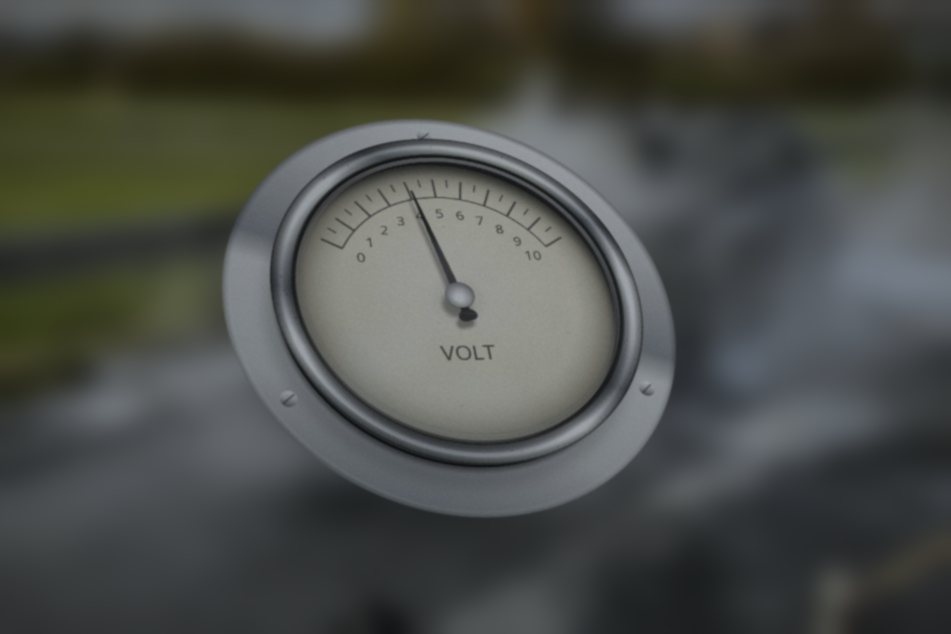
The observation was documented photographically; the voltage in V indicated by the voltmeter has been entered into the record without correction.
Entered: 4 V
